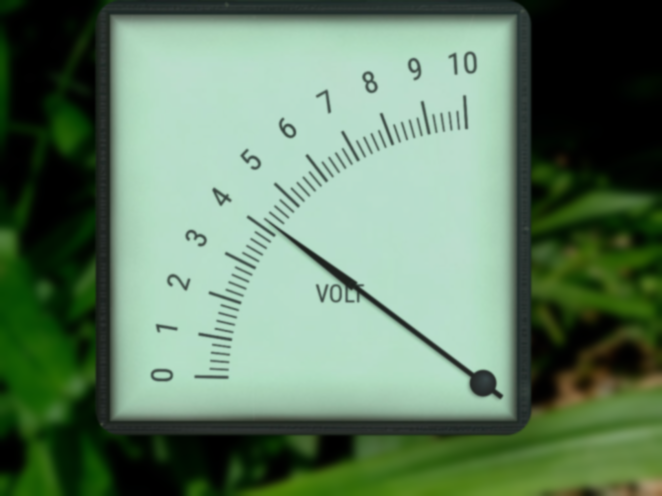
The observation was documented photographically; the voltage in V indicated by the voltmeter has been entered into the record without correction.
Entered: 4.2 V
